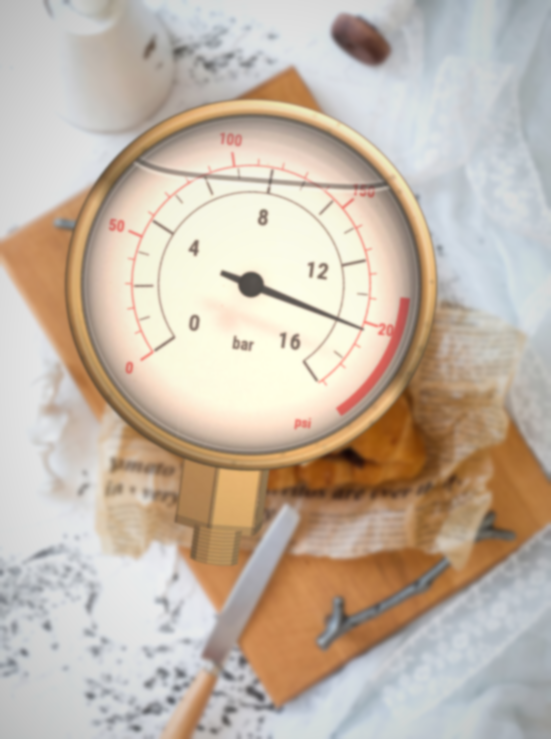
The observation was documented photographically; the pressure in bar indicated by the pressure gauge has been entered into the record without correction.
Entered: 14 bar
